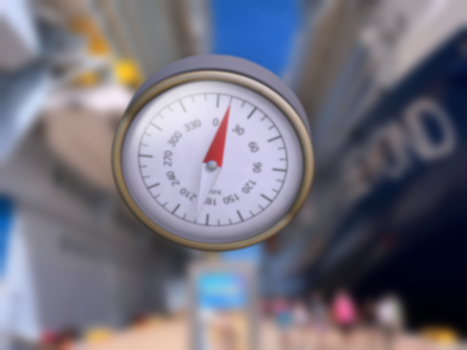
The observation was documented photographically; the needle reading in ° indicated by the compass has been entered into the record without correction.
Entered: 10 °
